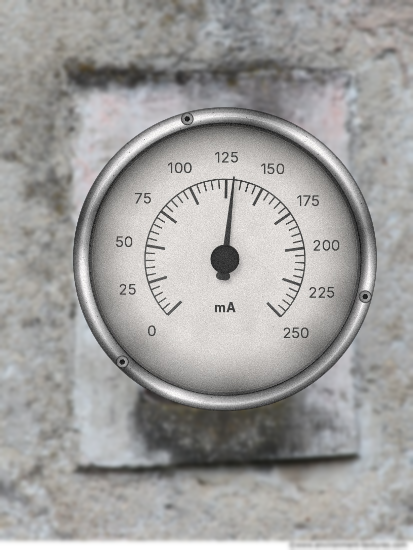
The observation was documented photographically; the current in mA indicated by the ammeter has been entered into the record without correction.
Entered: 130 mA
